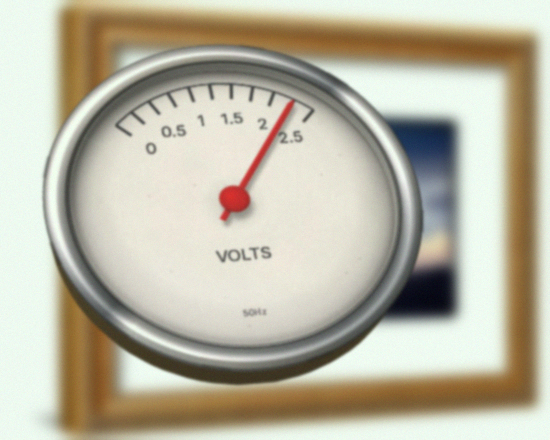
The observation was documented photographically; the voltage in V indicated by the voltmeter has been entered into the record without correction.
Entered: 2.25 V
